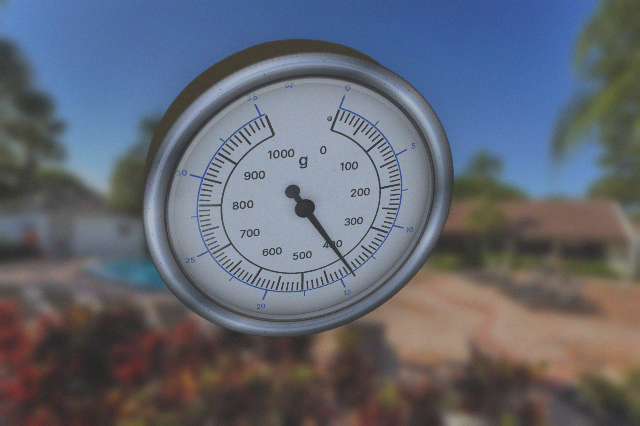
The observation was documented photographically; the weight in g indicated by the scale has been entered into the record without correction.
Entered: 400 g
